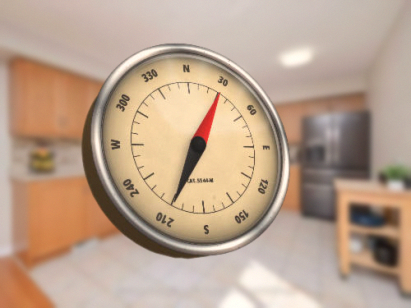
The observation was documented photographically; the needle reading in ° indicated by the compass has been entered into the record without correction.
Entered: 30 °
